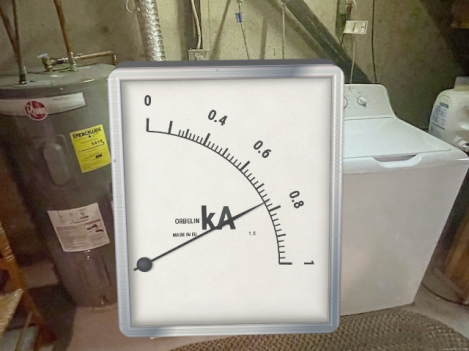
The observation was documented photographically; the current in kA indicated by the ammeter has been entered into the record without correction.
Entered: 0.76 kA
